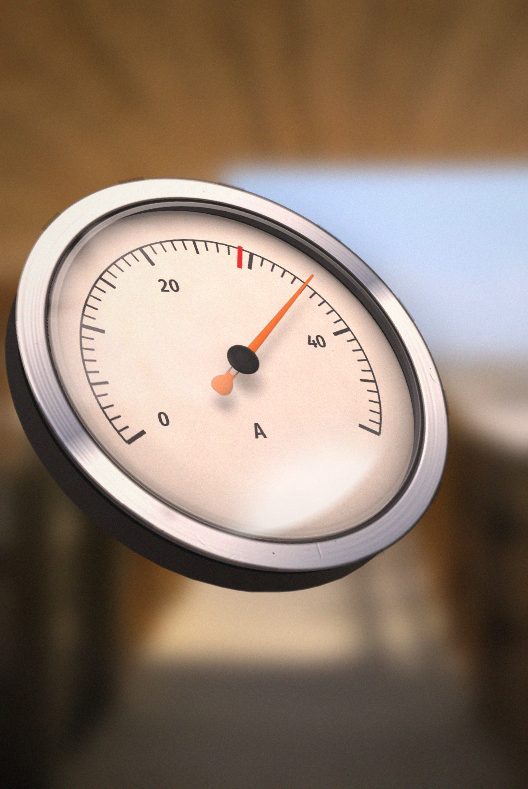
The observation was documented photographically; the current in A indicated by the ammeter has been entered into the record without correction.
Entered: 35 A
